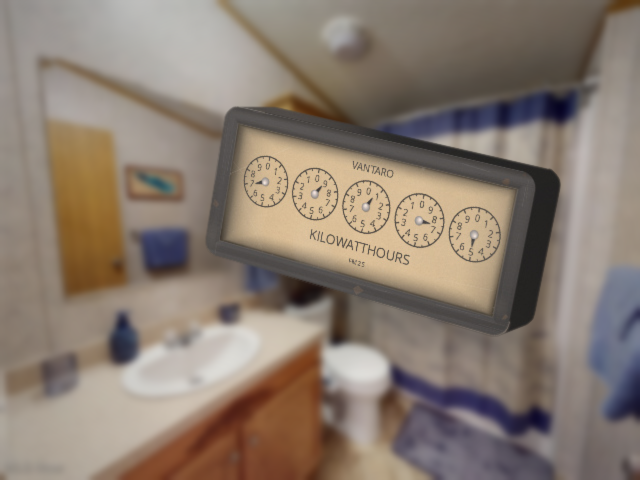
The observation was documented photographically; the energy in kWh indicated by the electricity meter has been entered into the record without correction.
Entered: 69075 kWh
